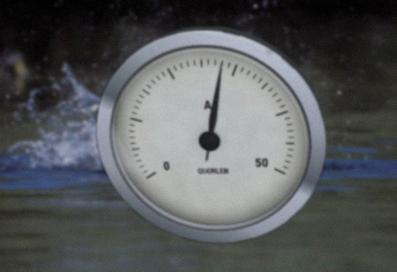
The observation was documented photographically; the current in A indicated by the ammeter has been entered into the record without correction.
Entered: 28 A
